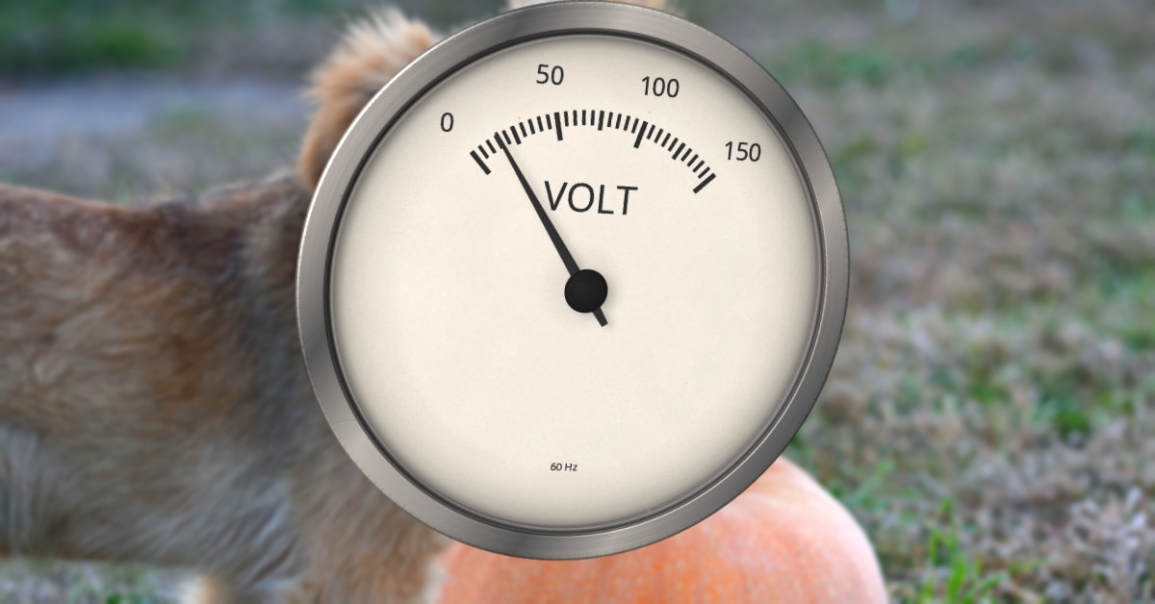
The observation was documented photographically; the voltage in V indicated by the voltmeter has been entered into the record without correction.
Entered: 15 V
